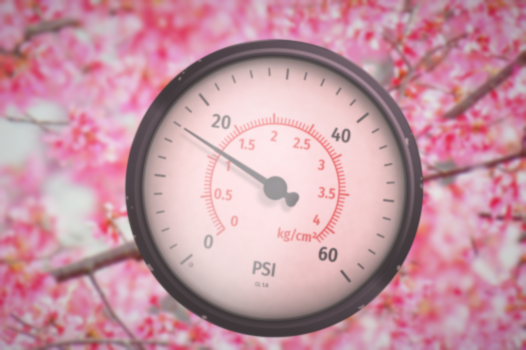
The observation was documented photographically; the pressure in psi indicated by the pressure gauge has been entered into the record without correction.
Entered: 16 psi
